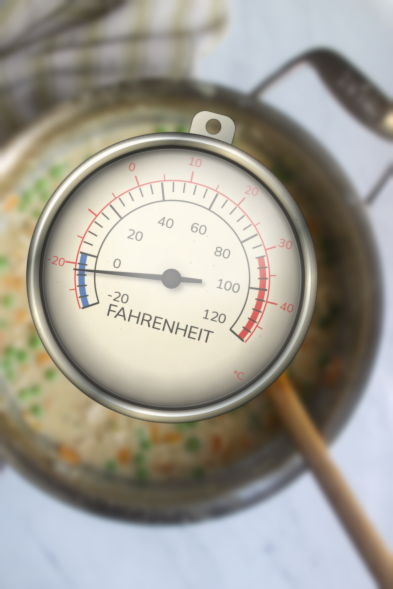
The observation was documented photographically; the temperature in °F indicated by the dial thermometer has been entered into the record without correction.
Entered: -6 °F
